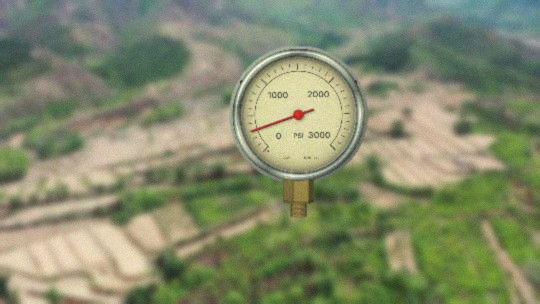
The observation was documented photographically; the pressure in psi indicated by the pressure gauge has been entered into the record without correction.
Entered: 300 psi
